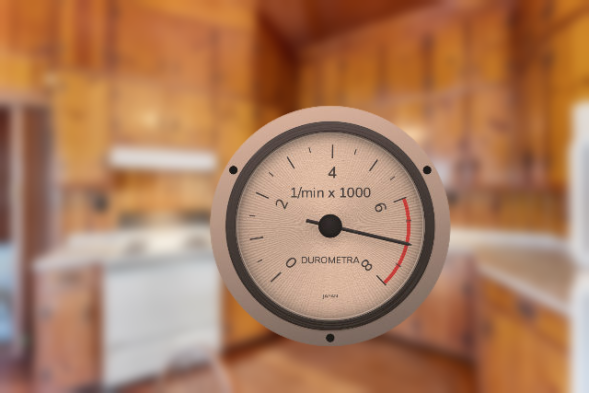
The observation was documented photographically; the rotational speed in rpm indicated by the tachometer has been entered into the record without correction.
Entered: 7000 rpm
